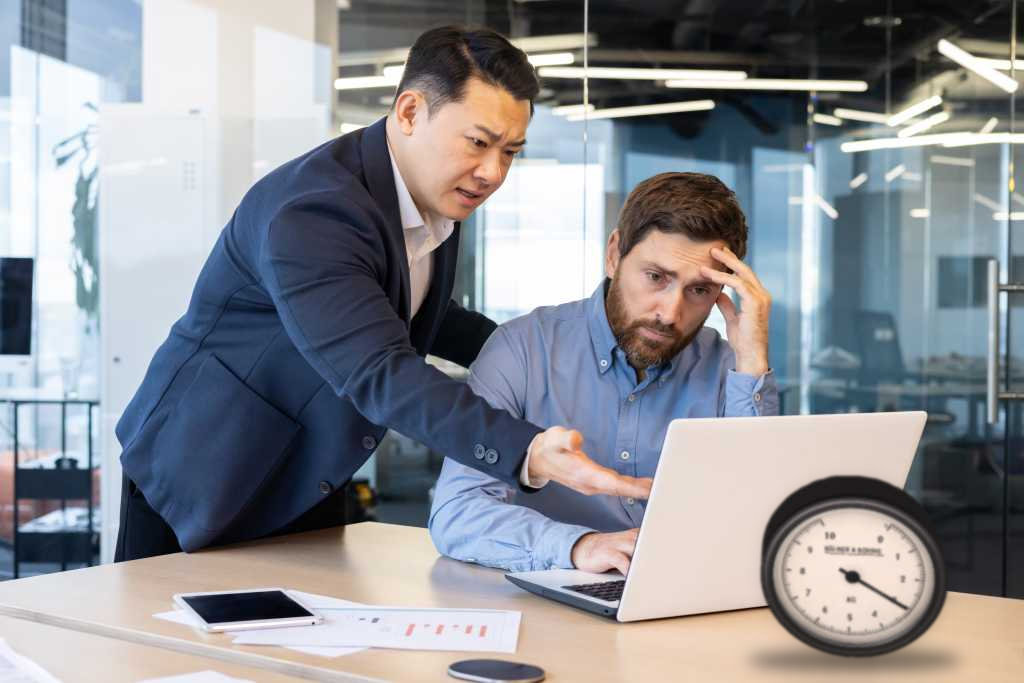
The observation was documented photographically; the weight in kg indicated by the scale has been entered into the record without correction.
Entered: 3 kg
